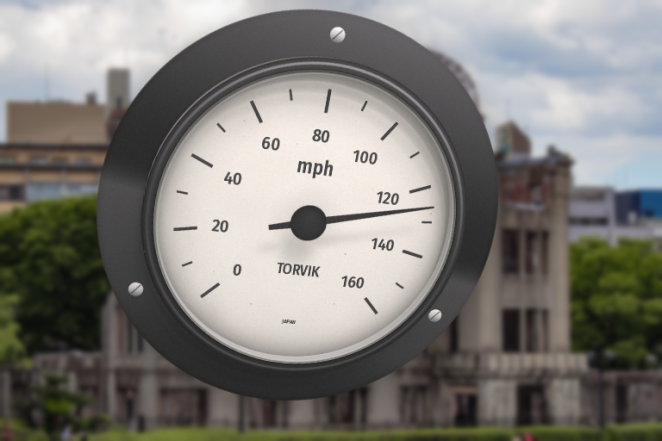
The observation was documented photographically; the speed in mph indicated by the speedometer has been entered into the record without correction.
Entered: 125 mph
